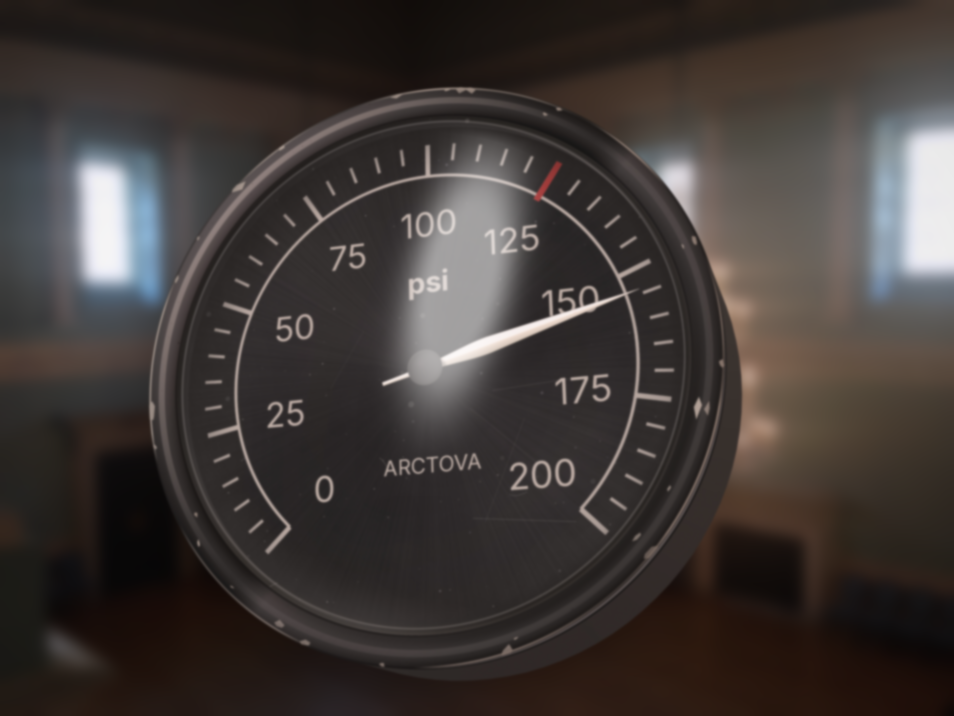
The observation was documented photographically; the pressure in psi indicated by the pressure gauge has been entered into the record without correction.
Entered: 155 psi
